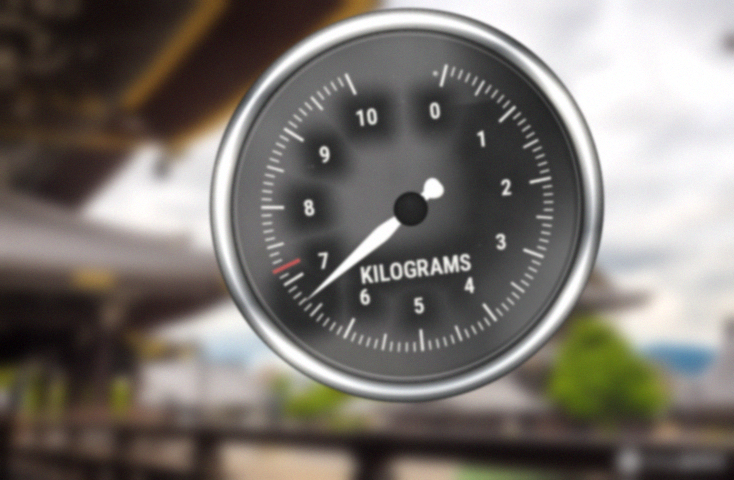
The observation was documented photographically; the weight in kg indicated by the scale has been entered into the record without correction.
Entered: 6.7 kg
